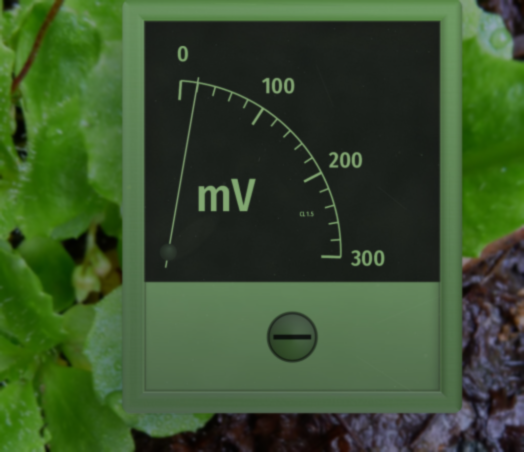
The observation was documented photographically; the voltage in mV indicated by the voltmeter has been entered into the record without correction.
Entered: 20 mV
